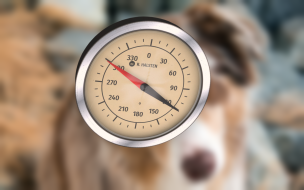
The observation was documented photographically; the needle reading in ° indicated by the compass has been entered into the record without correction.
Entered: 300 °
